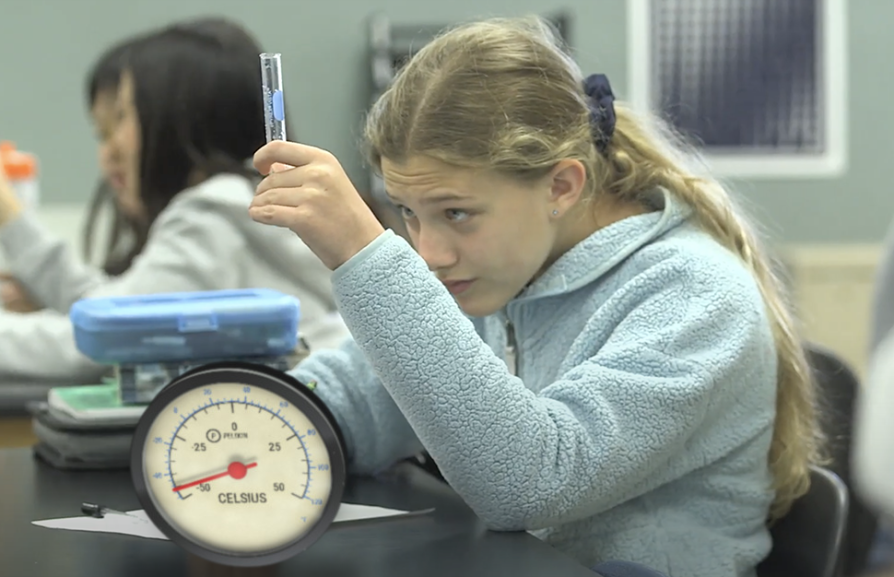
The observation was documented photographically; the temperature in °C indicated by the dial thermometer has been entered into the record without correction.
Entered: -45 °C
